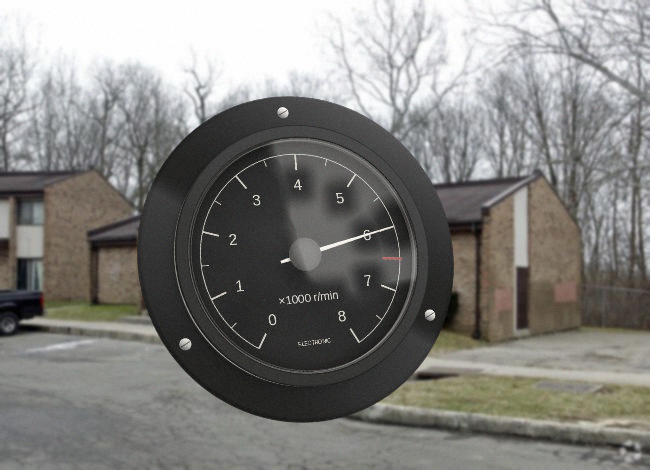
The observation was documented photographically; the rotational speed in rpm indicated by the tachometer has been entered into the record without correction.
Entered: 6000 rpm
